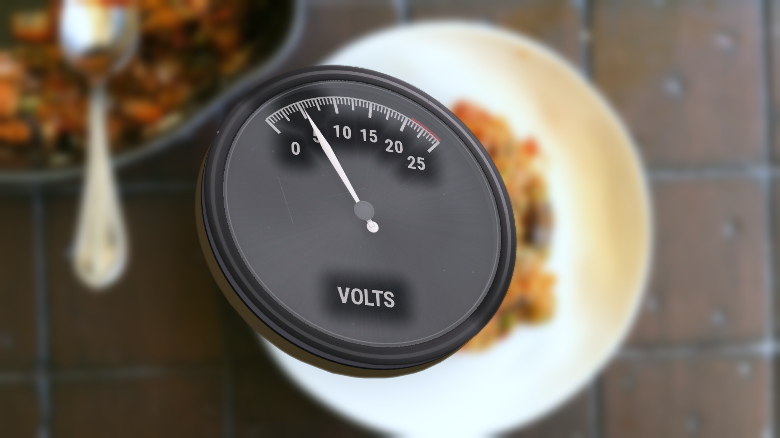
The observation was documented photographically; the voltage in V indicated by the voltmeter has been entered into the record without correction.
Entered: 5 V
